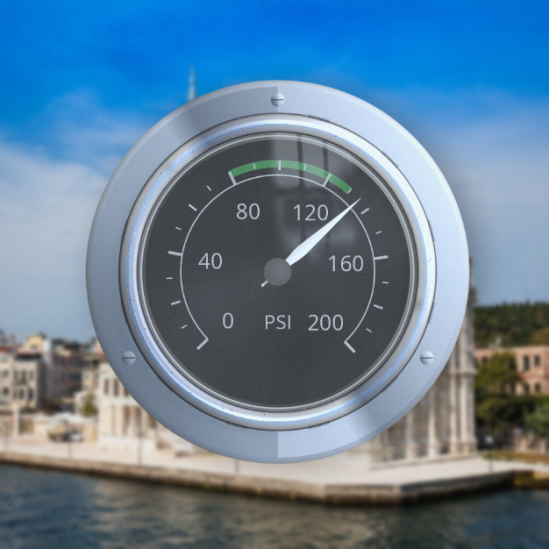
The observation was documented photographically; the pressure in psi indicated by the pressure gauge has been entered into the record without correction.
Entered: 135 psi
